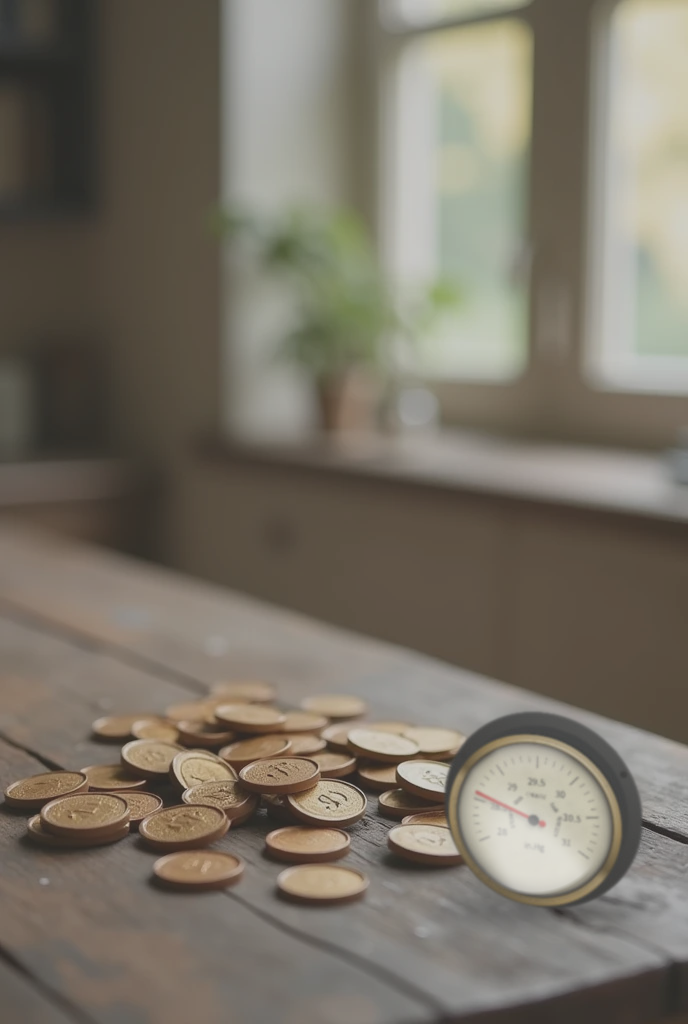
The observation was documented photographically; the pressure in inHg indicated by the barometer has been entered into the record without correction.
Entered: 28.6 inHg
